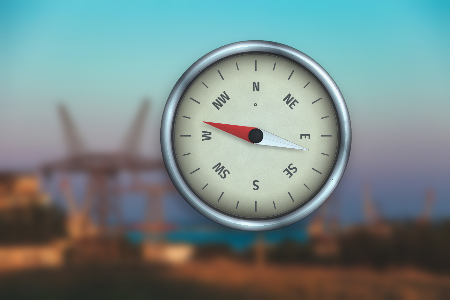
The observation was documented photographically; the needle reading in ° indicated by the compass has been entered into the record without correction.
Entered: 285 °
